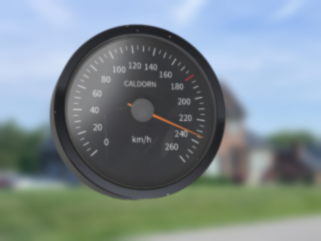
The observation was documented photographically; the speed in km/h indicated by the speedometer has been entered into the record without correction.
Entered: 235 km/h
